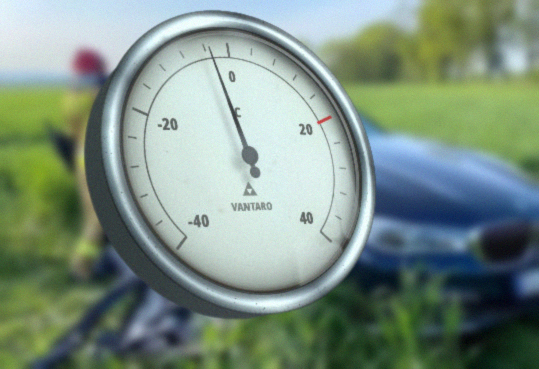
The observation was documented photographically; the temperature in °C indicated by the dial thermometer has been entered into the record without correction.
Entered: -4 °C
